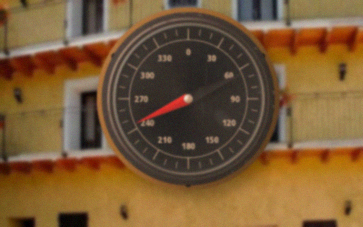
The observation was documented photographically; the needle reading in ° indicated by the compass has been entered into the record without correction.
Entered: 245 °
